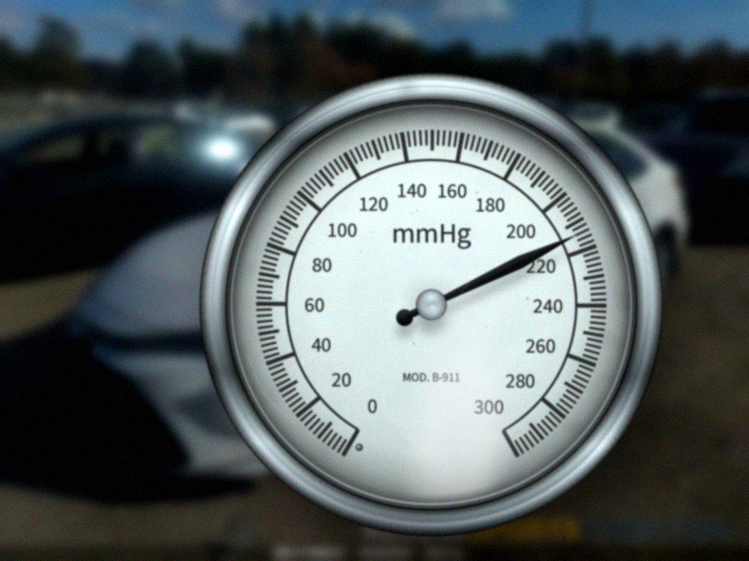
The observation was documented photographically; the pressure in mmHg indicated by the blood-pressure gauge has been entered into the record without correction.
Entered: 214 mmHg
